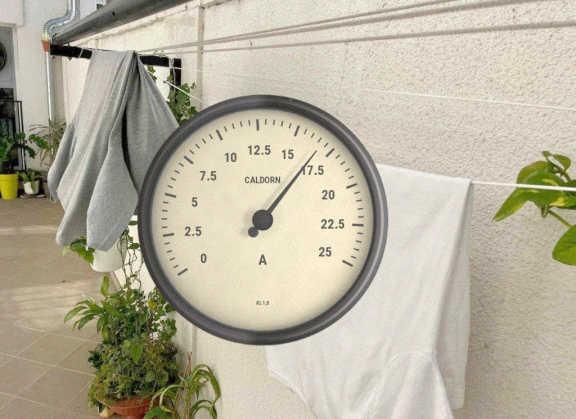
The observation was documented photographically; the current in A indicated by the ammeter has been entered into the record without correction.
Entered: 16.75 A
